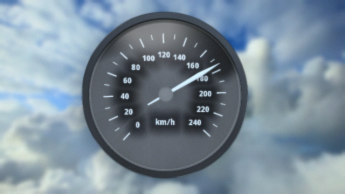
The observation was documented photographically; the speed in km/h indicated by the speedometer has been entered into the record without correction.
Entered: 175 km/h
